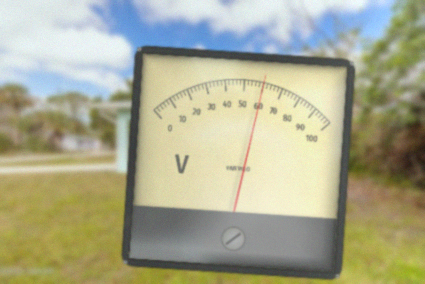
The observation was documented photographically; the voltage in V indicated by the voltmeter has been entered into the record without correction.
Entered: 60 V
